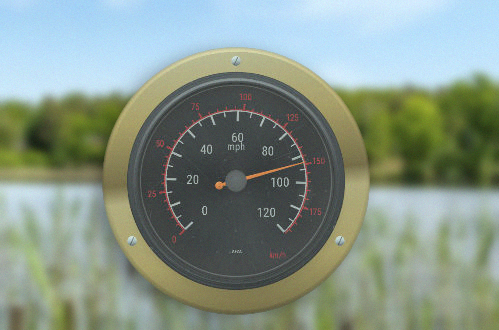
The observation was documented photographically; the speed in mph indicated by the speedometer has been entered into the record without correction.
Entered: 92.5 mph
